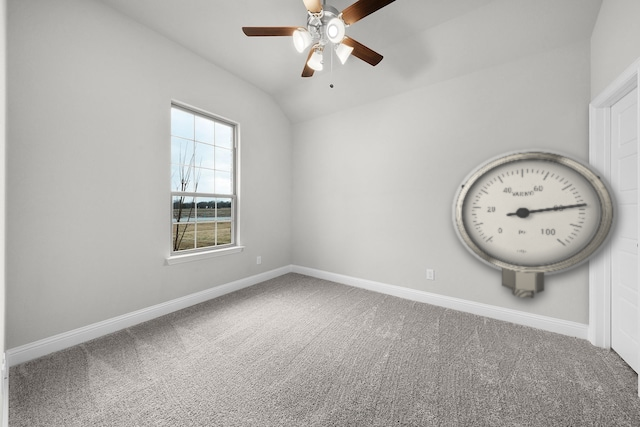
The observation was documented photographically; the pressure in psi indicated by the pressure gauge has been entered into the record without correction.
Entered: 80 psi
